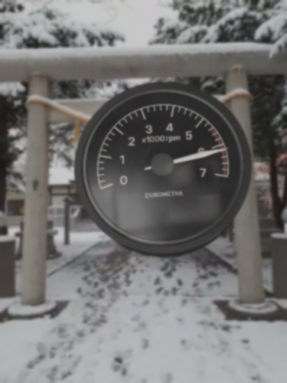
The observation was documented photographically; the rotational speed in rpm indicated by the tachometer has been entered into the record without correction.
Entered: 6200 rpm
